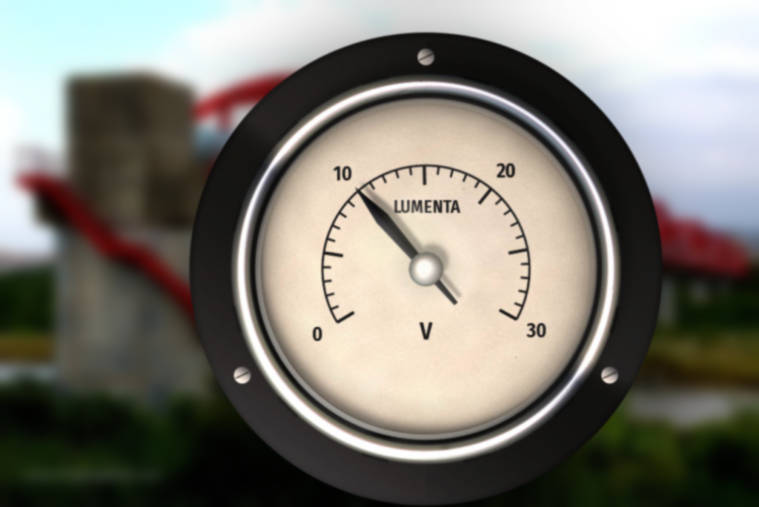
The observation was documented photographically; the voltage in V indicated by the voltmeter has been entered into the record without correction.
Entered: 10 V
